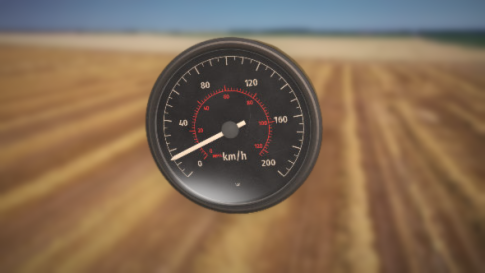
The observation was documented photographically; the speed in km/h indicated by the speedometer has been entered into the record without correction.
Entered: 15 km/h
